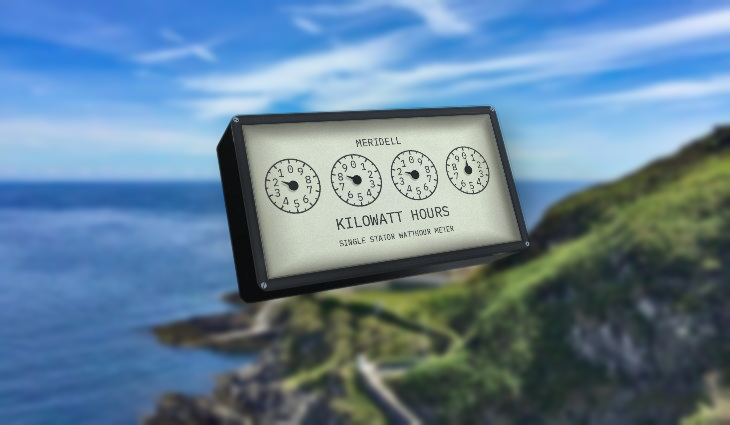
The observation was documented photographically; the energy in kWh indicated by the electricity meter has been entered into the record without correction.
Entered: 1820 kWh
